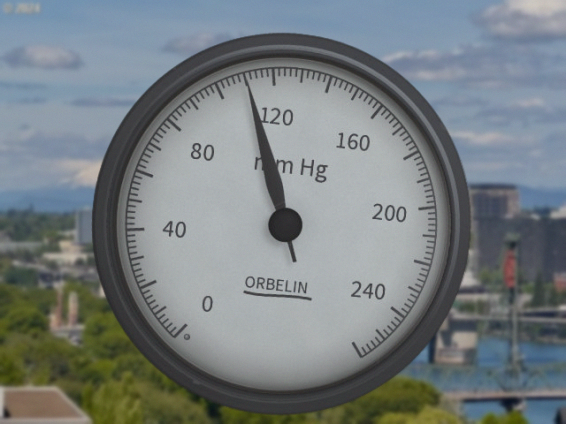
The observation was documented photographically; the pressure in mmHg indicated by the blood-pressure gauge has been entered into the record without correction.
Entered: 110 mmHg
